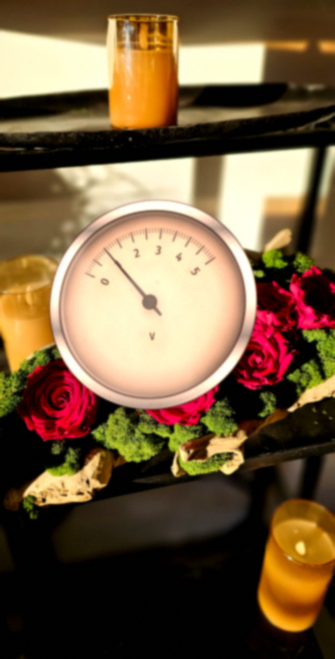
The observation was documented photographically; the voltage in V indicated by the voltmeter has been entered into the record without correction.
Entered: 1 V
